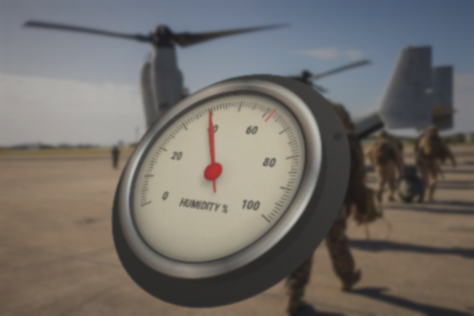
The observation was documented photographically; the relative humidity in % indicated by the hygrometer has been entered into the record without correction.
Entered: 40 %
